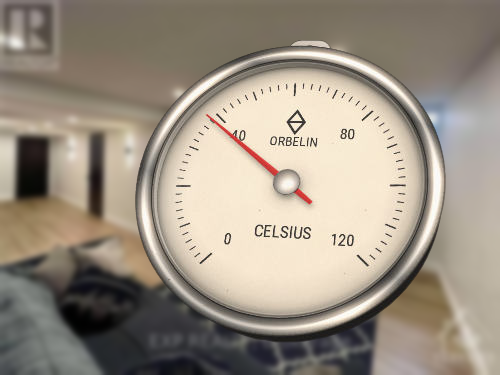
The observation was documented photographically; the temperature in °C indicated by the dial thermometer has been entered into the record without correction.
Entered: 38 °C
